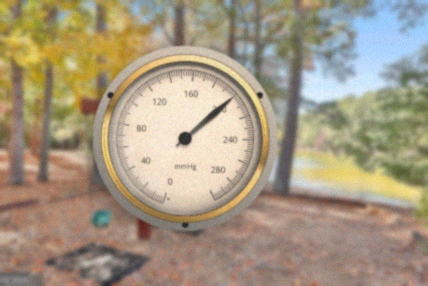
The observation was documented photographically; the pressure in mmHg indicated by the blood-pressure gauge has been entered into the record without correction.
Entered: 200 mmHg
